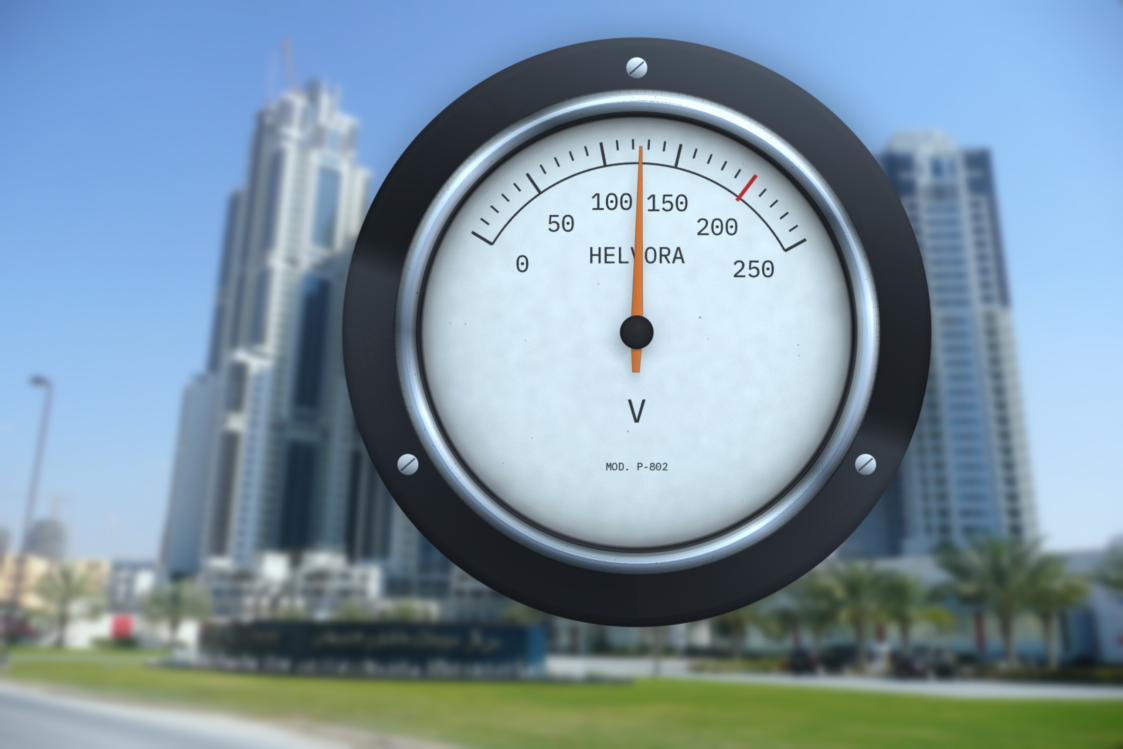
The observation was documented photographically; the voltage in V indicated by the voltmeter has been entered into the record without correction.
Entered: 125 V
